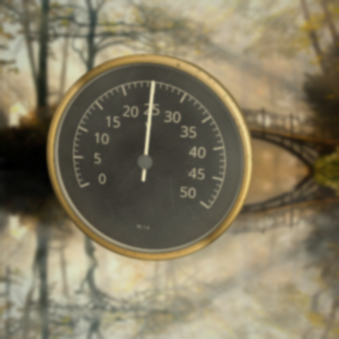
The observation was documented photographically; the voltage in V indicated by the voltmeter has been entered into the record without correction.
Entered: 25 V
